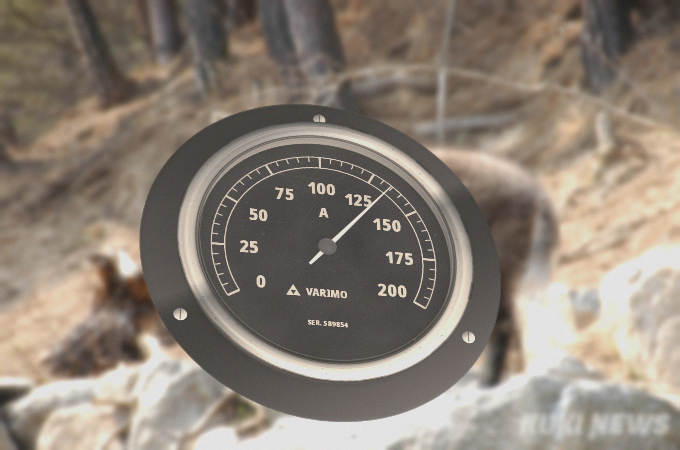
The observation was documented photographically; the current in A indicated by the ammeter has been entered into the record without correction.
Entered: 135 A
